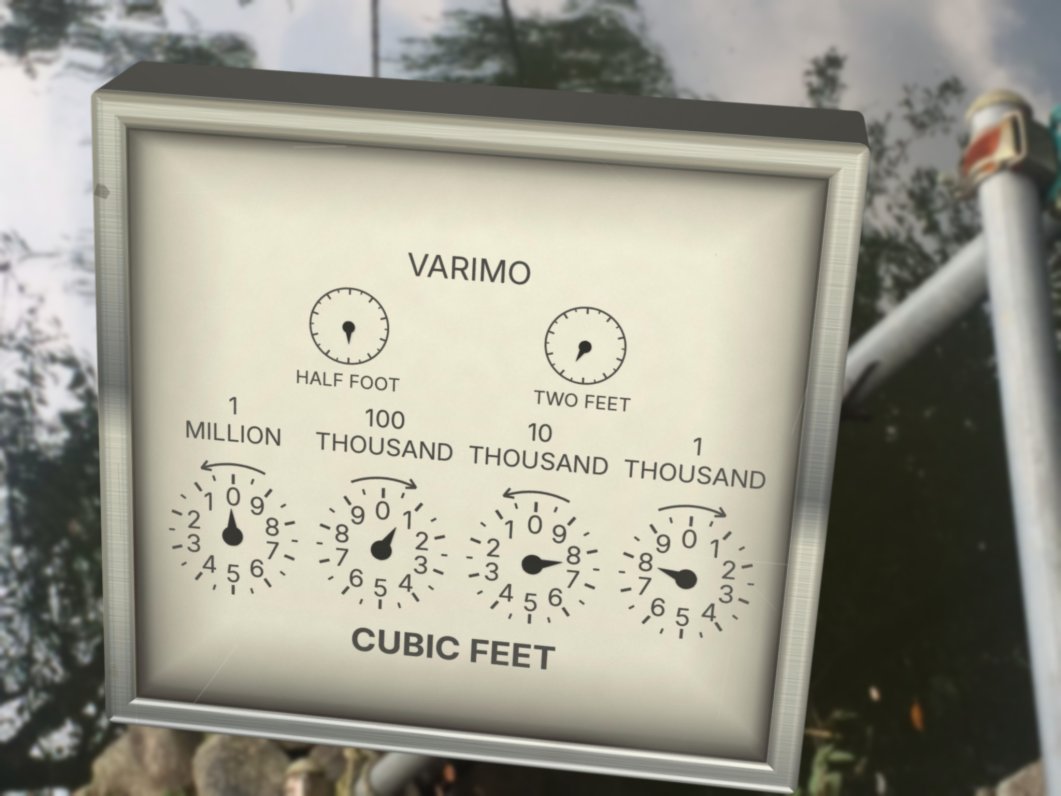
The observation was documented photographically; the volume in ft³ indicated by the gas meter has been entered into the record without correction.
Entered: 7800 ft³
